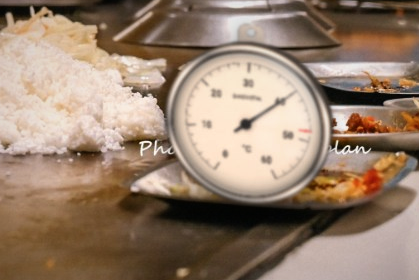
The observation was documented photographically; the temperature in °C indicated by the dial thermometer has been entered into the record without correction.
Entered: 40 °C
